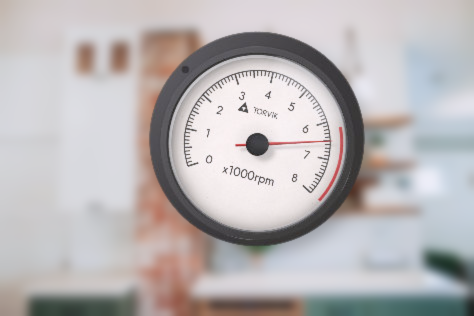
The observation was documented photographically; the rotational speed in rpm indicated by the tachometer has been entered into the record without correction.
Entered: 6500 rpm
